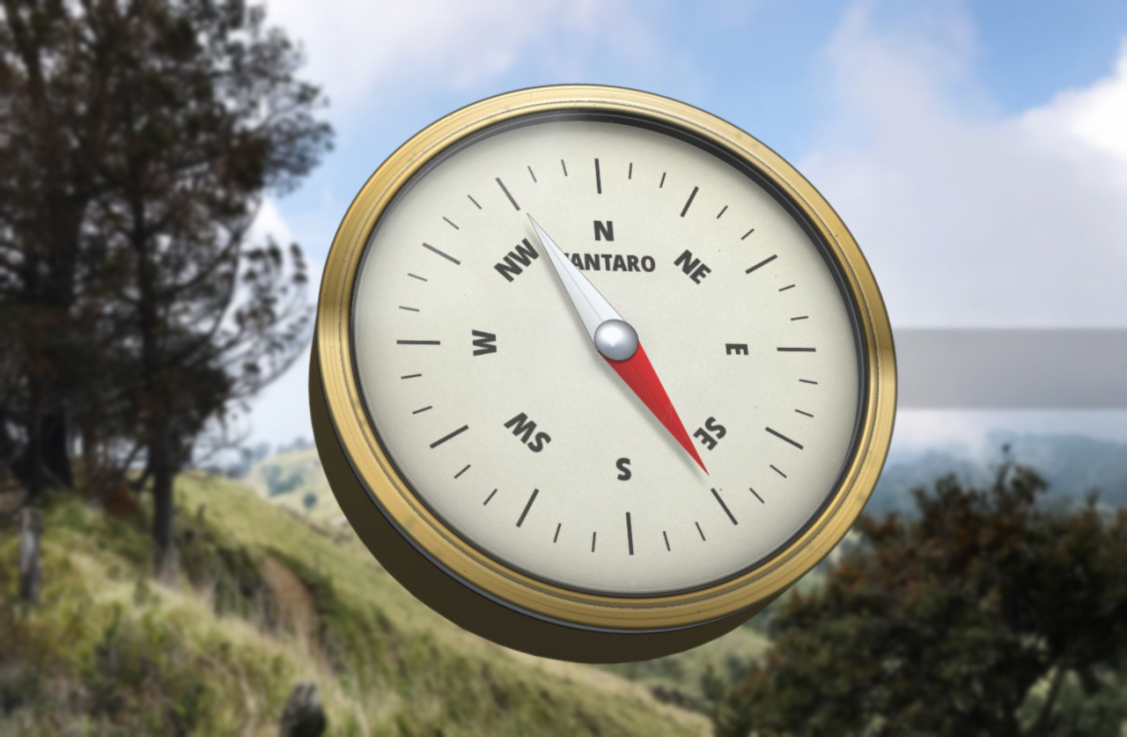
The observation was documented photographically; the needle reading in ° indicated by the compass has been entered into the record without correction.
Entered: 150 °
